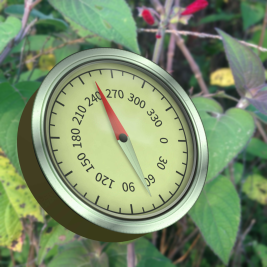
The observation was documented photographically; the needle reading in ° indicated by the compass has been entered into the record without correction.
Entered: 250 °
